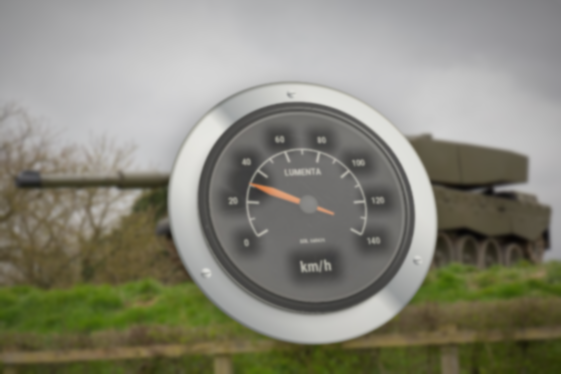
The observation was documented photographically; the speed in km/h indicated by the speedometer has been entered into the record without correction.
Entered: 30 km/h
